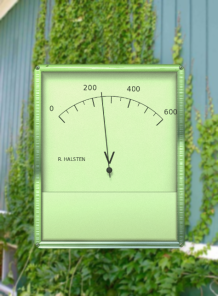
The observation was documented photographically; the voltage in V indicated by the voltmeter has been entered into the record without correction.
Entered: 250 V
